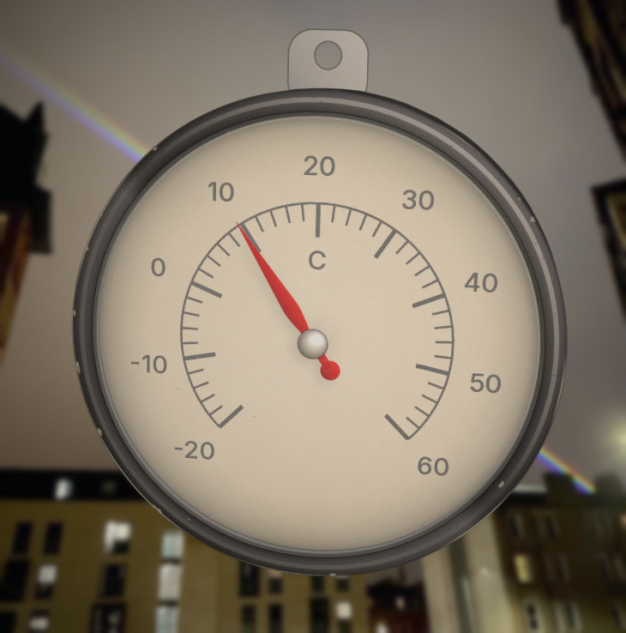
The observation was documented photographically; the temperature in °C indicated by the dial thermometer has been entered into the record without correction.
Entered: 10 °C
